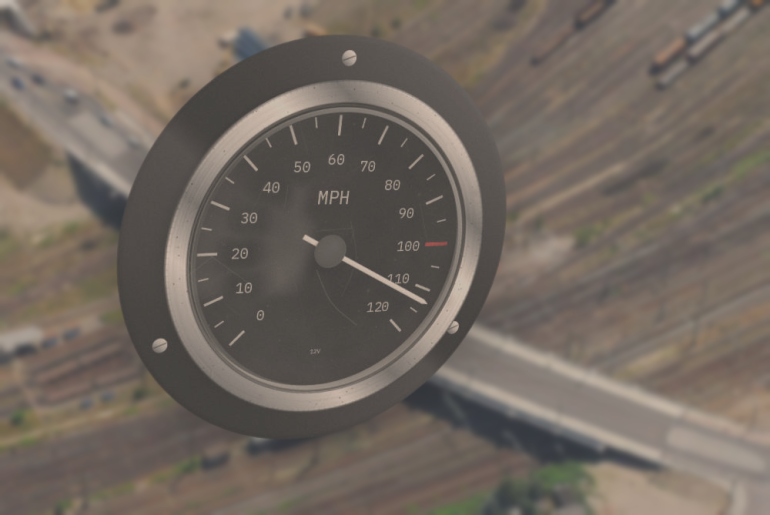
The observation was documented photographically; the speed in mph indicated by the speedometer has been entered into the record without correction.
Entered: 112.5 mph
